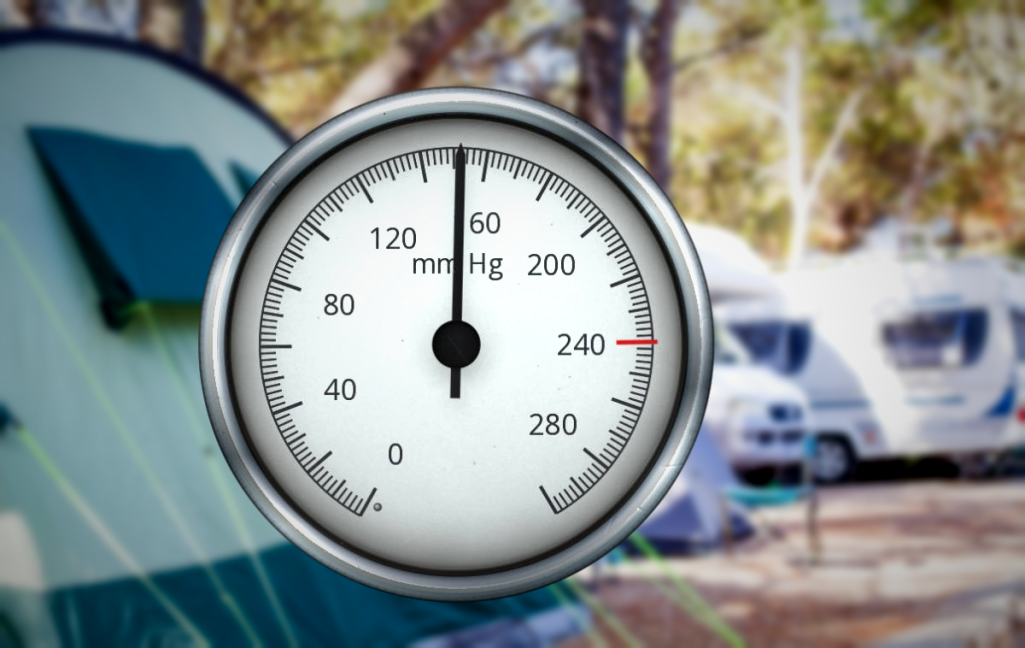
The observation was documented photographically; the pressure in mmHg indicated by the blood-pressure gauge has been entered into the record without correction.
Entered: 152 mmHg
